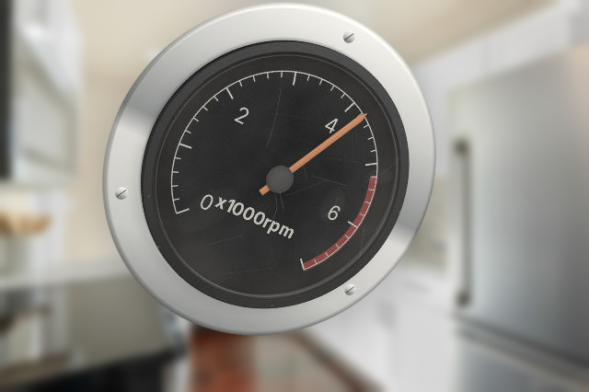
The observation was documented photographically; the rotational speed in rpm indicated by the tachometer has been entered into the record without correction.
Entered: 4200 rpm
